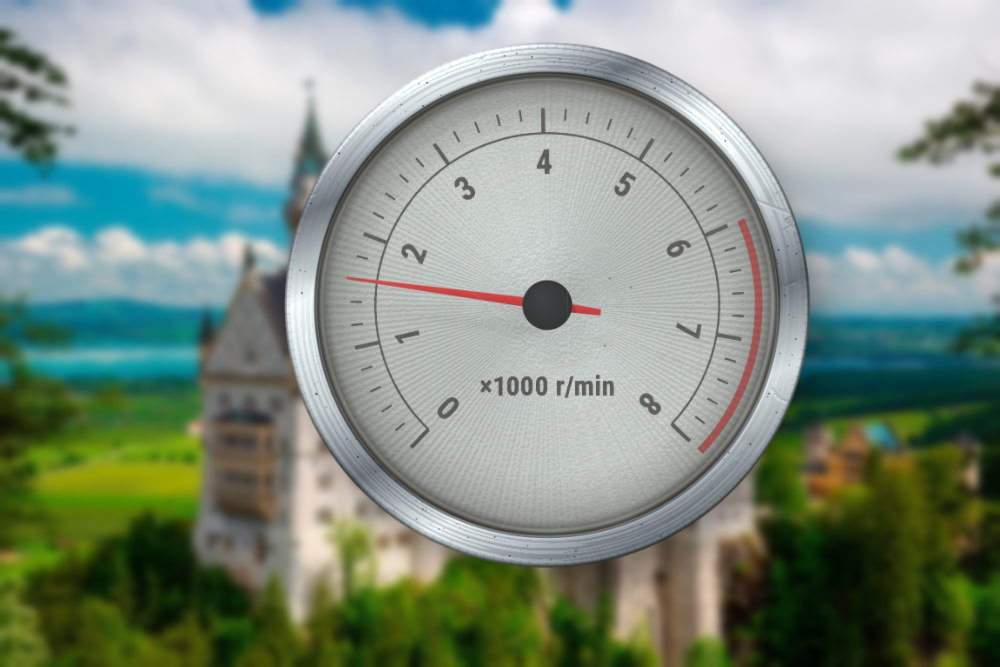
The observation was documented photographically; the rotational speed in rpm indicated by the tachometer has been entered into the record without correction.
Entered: 1600 rpm
